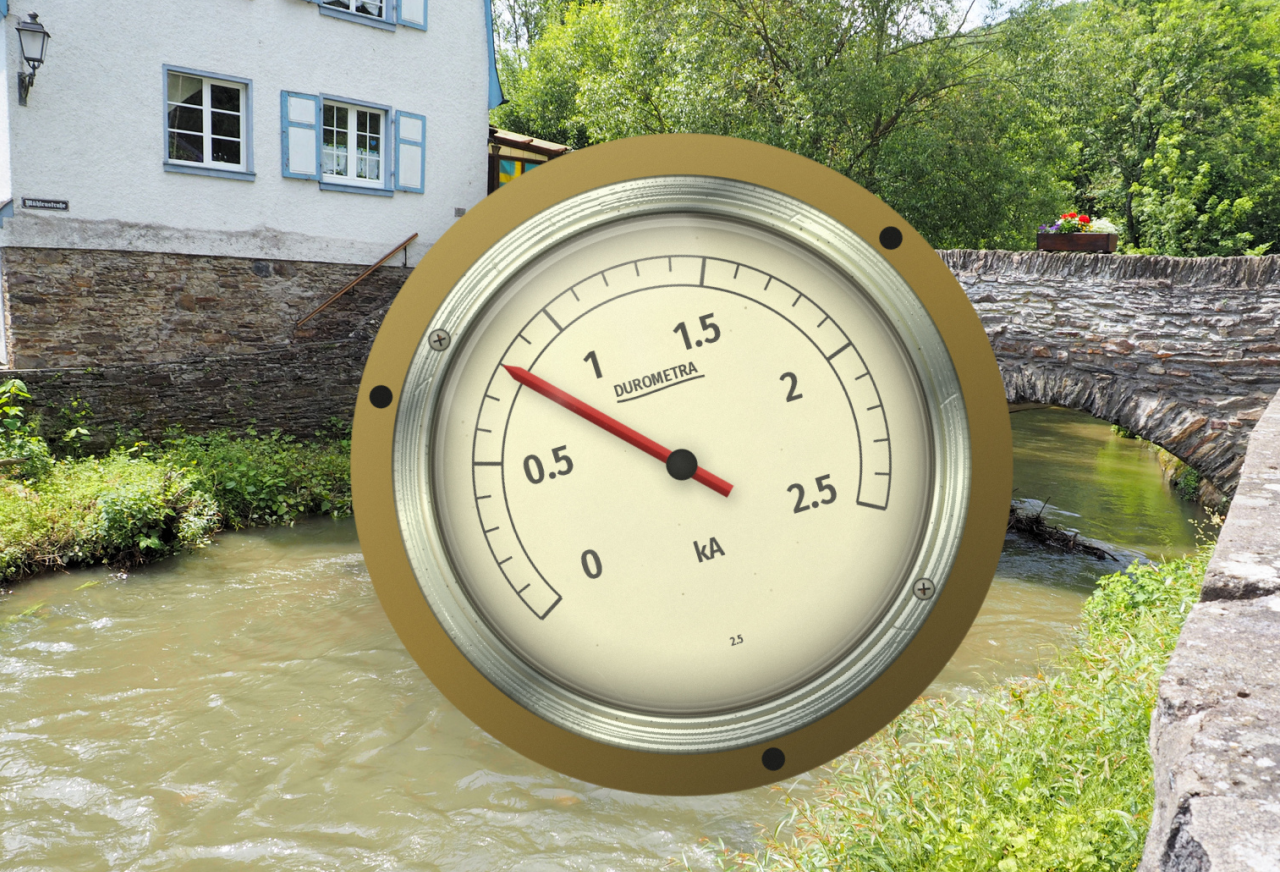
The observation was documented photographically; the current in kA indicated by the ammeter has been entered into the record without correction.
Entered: 0.8 kA
